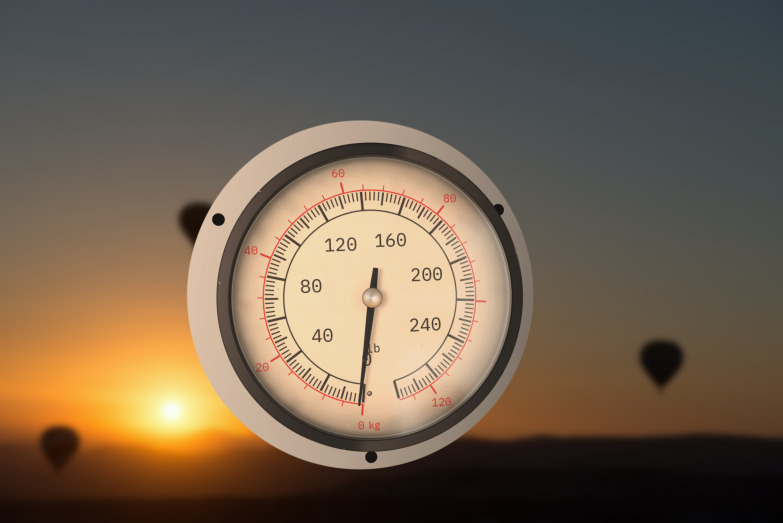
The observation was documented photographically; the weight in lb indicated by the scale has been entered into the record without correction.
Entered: 2 lb
